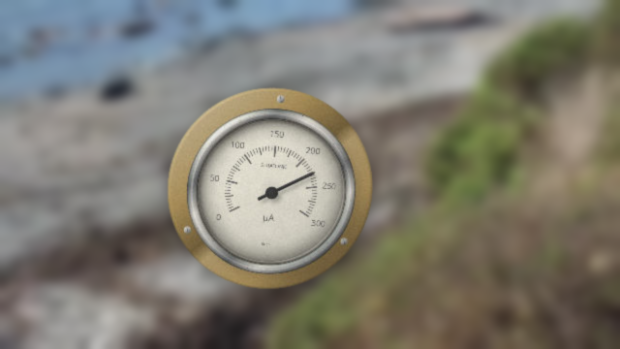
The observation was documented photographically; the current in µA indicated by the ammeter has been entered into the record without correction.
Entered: 225 µA
